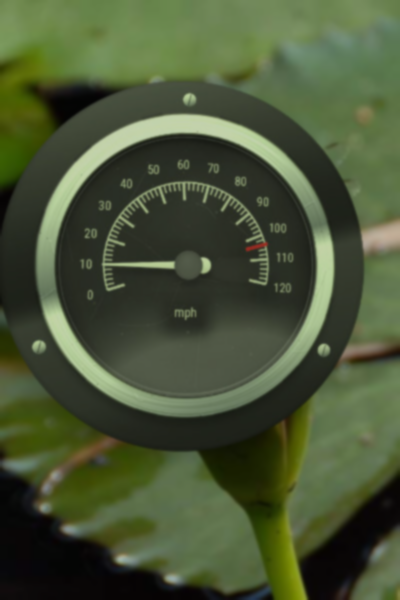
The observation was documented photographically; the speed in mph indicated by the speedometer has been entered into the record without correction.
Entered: 10 mph
